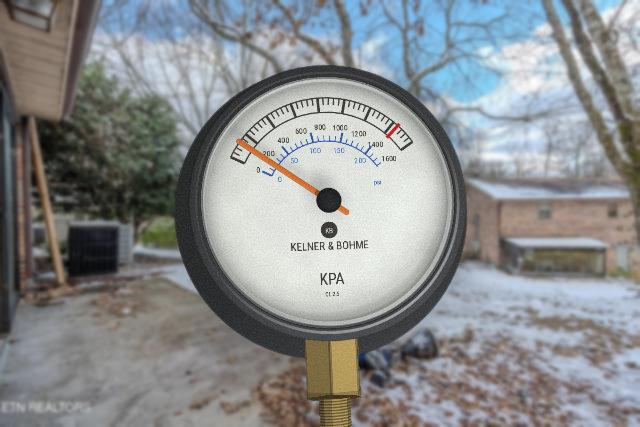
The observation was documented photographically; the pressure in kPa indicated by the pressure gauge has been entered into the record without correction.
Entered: 120 kPa
